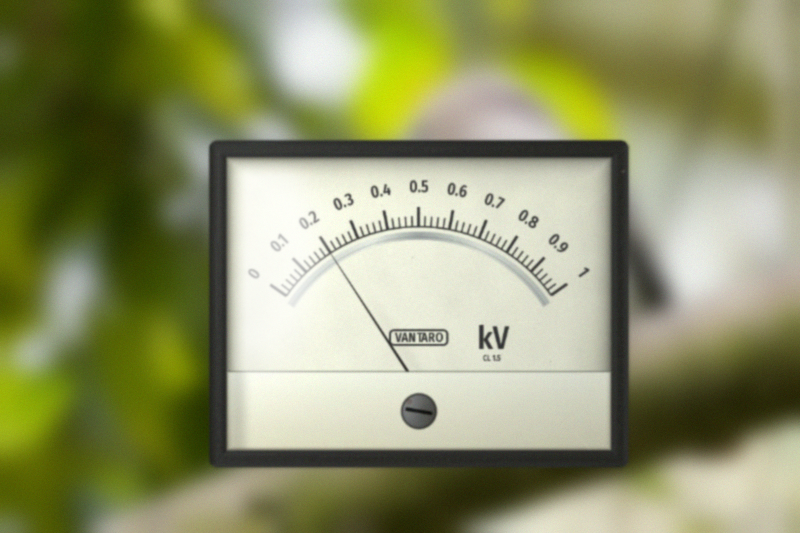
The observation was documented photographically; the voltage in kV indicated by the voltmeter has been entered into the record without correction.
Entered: 0.2 kV
